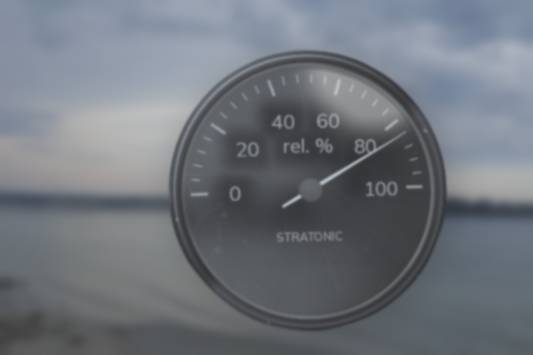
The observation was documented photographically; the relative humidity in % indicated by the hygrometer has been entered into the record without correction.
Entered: 84 %
